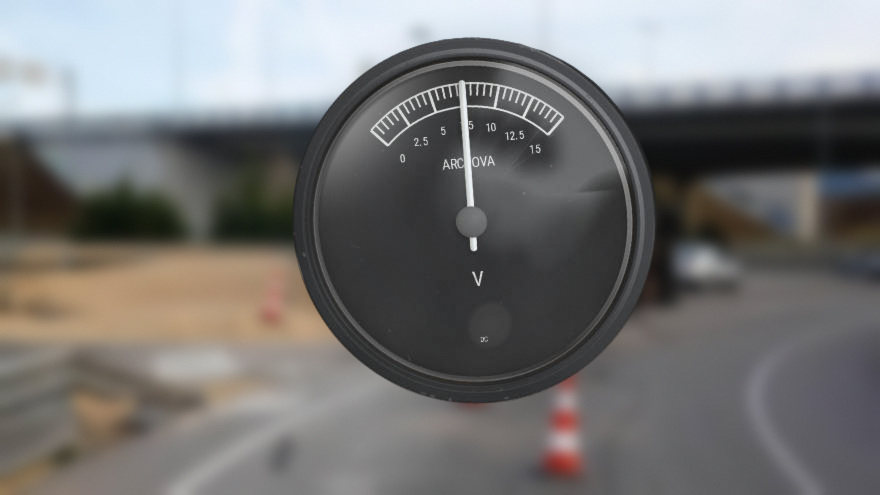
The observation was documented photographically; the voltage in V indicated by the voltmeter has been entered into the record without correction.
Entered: 7.5 V
